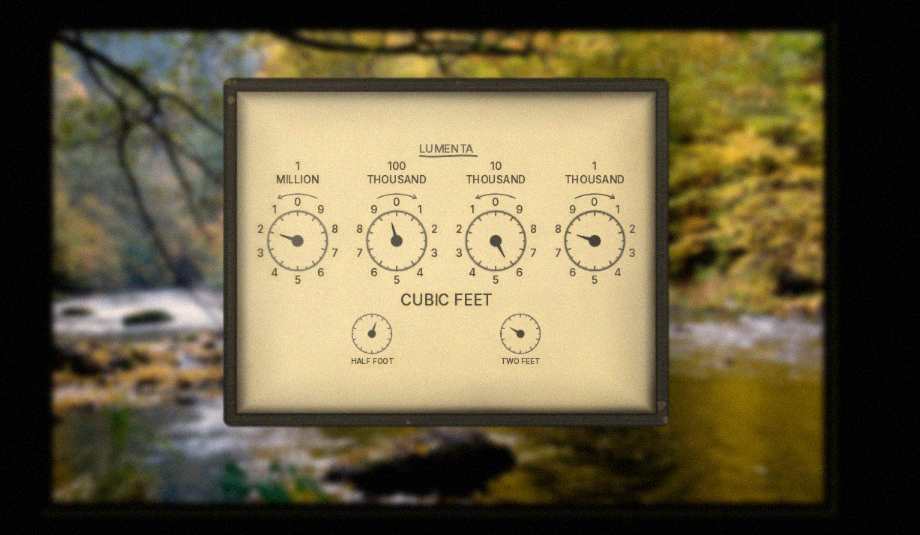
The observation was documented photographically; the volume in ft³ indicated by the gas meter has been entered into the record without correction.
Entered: 195800 ft³
